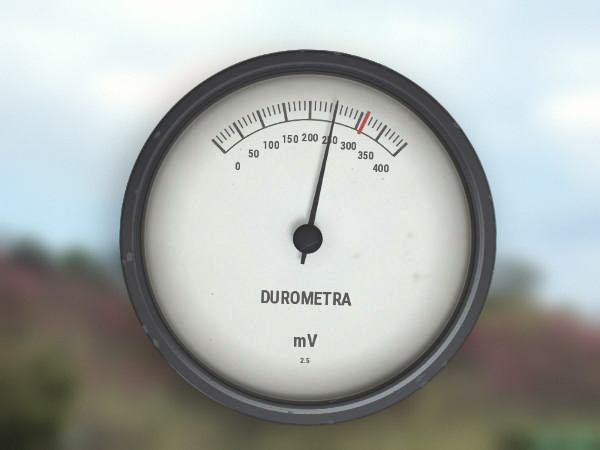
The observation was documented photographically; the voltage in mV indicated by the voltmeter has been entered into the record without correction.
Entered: 250 mV
